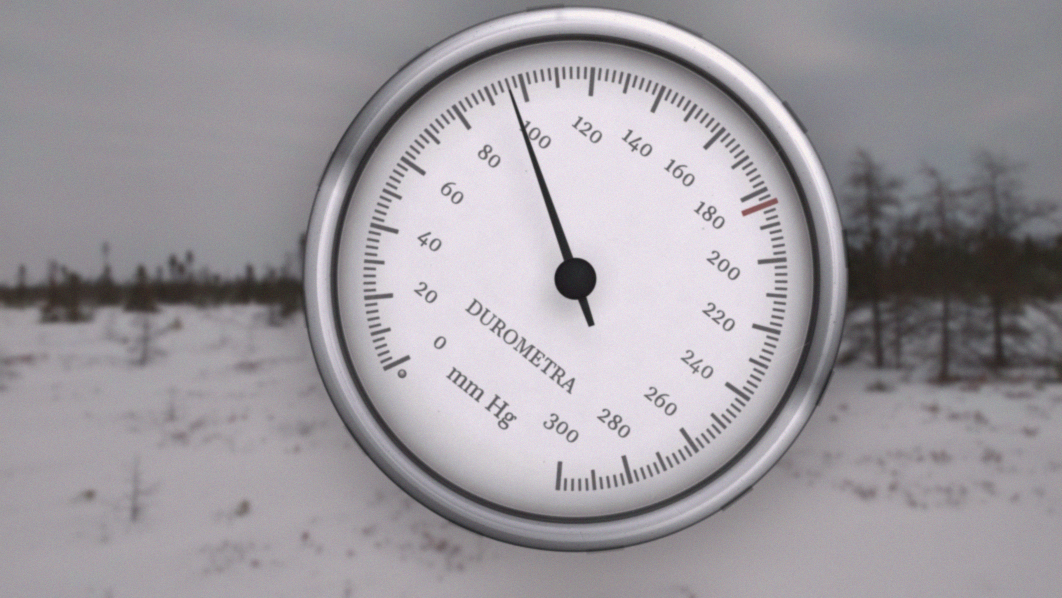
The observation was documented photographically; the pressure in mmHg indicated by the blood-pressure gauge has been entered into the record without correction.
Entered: 96 mmHg
